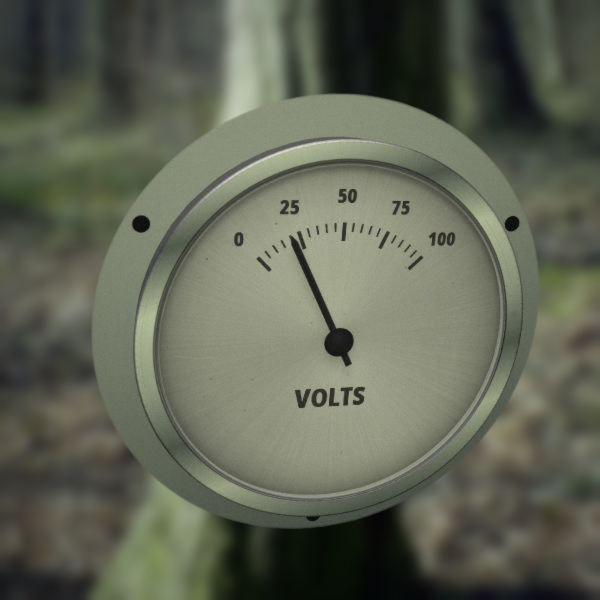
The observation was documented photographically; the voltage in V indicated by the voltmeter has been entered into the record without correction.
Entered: 20 V
